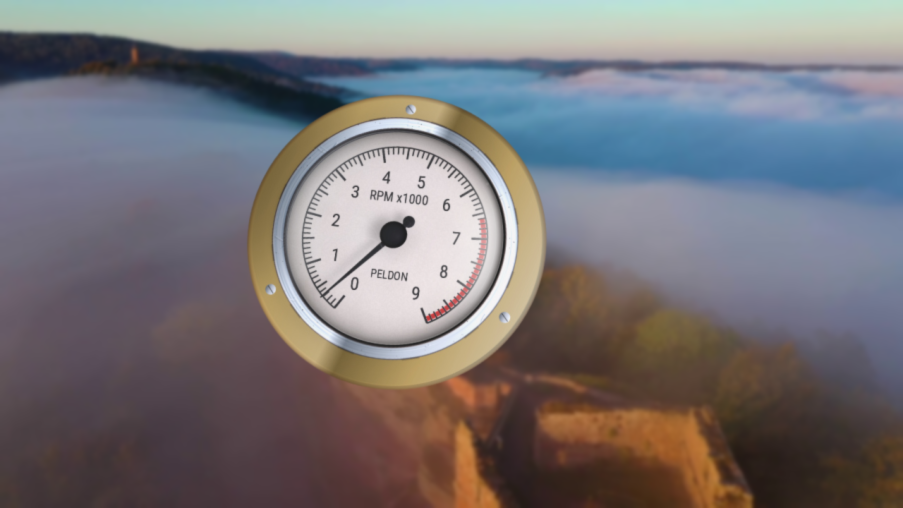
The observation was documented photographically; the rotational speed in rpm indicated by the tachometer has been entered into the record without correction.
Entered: 300 rpm
